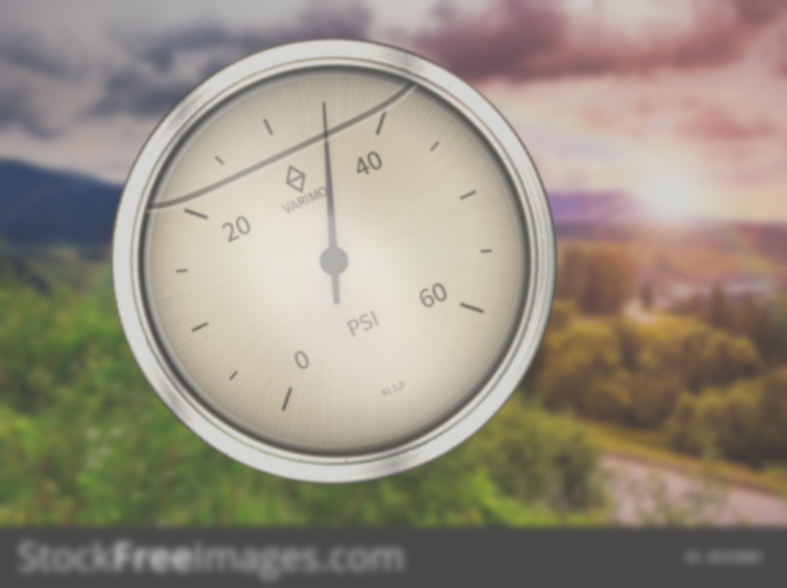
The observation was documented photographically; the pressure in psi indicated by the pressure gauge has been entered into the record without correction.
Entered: 35 psi
